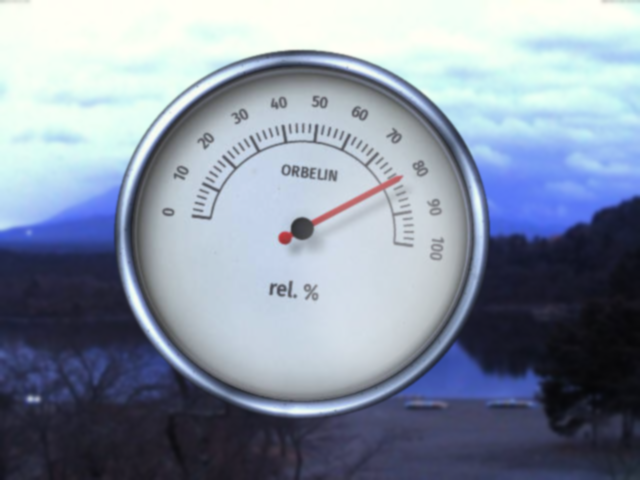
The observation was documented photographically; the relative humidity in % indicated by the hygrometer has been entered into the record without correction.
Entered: 80 %
